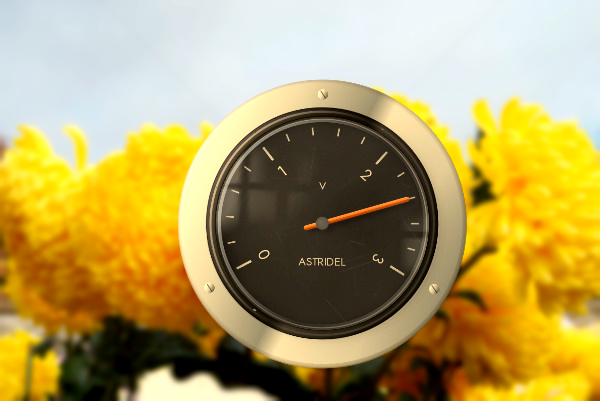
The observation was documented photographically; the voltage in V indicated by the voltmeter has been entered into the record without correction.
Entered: 2.4 V
